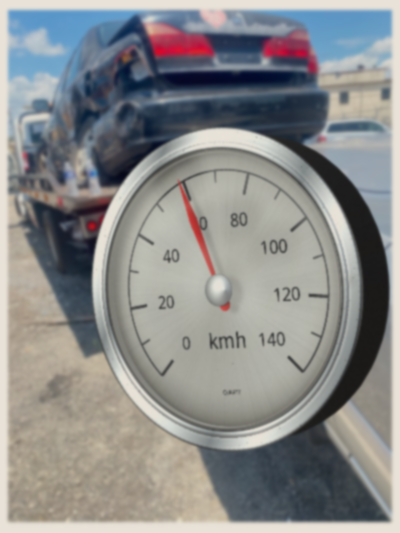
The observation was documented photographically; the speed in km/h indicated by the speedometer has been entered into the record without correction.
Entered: 60 km/h
